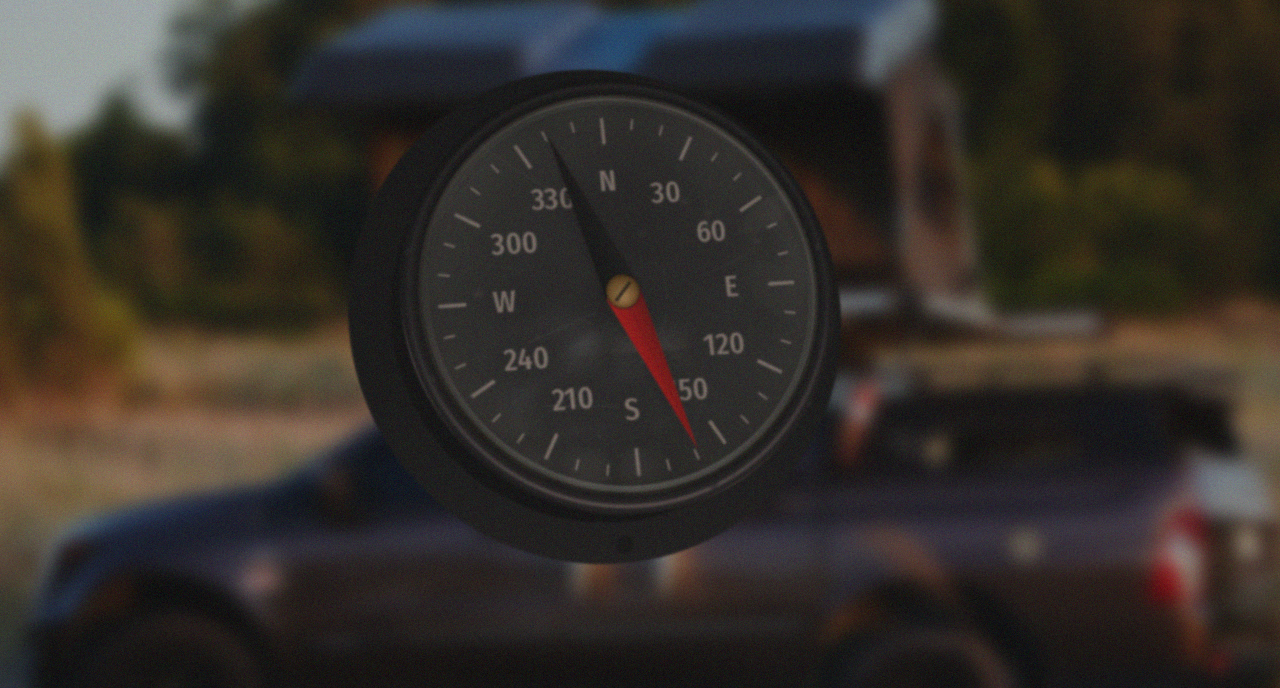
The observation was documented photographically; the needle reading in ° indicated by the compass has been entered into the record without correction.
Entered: 160 °
